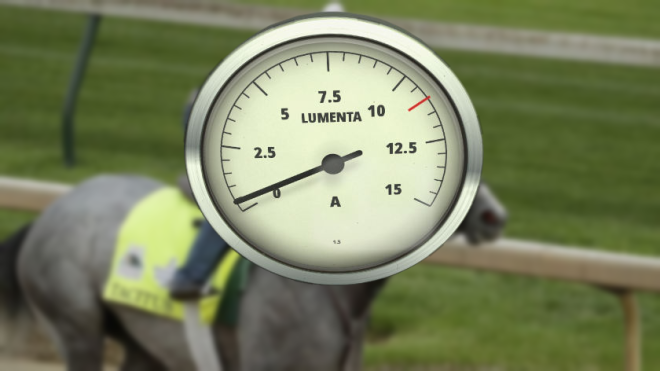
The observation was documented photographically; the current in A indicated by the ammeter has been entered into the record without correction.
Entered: 0.5 A
